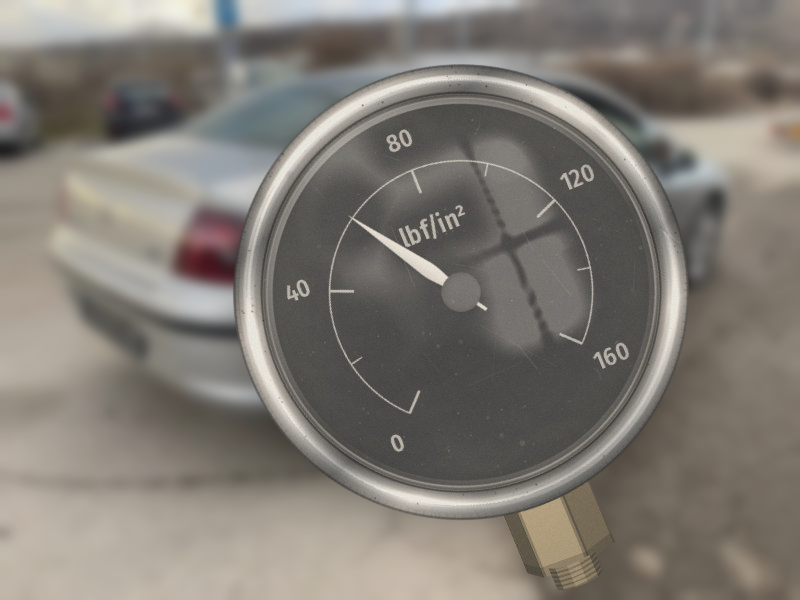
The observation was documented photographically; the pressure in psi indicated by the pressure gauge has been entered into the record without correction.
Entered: 60 psi
